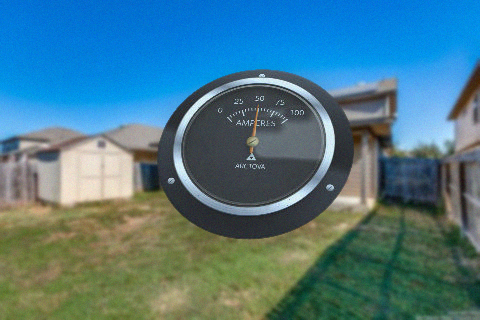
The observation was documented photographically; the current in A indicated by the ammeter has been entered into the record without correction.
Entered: 50 A
